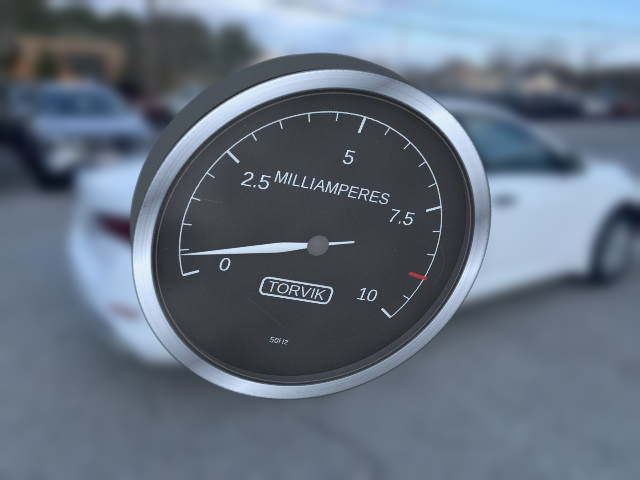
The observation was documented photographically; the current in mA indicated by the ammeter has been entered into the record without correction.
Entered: 0.5 mA
